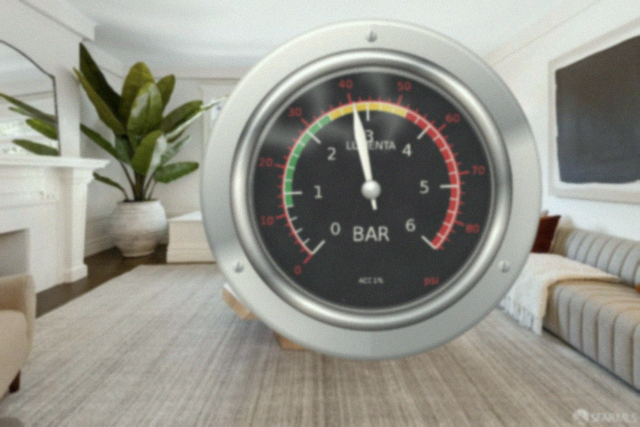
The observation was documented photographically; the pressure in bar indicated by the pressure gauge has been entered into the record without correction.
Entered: 2.8 bar
